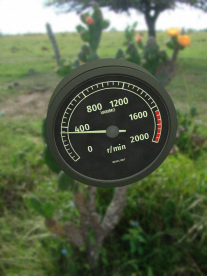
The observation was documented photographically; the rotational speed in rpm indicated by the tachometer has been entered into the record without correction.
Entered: 350 rpm
